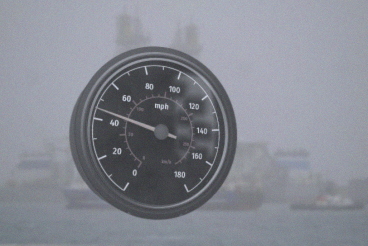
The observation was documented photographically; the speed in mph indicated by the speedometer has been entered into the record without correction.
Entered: 45 mph
